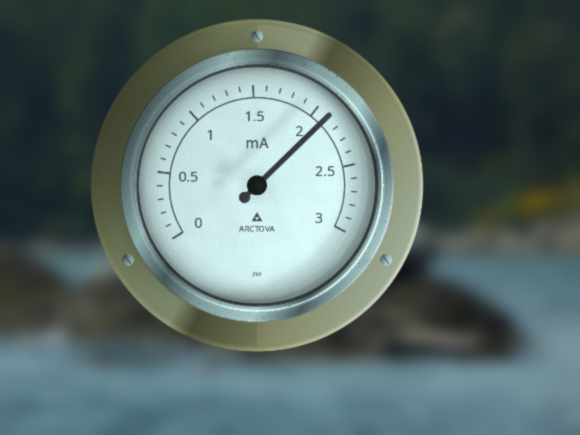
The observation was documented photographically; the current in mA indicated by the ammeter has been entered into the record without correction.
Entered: 2.1 mA
